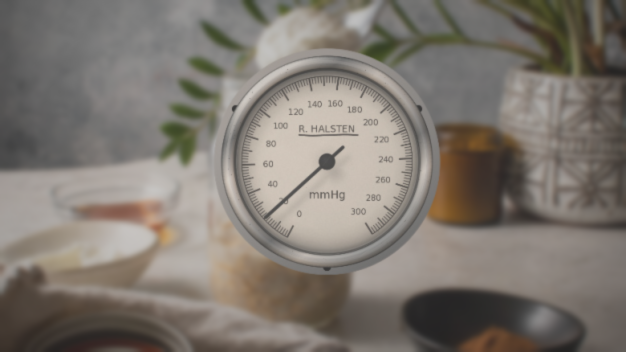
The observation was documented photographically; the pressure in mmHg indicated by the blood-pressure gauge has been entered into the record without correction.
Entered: 20 mmHg
